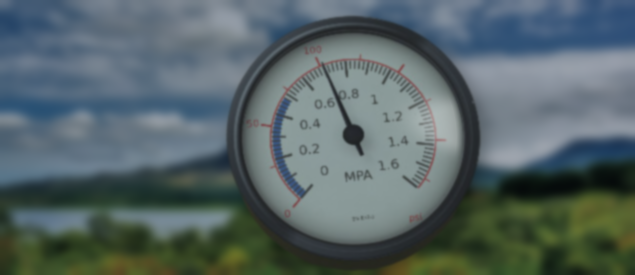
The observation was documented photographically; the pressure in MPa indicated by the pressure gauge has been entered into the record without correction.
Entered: 0.7 MPa
